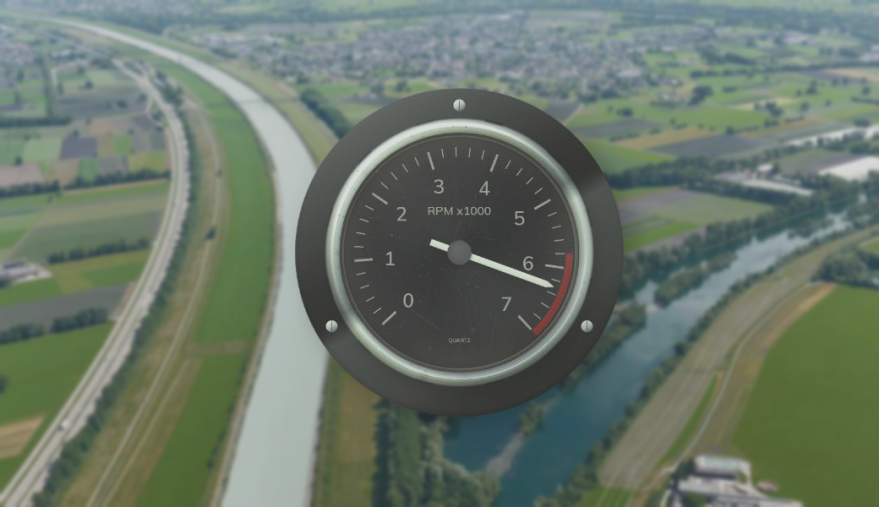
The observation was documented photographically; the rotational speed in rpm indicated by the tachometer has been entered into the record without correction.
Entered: 6300 rpm
